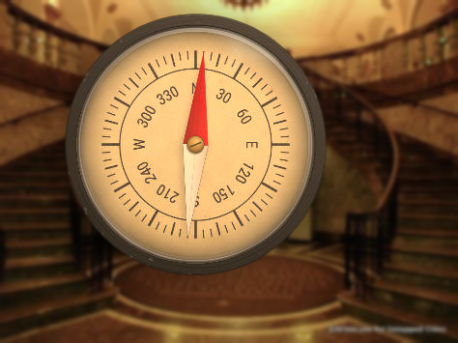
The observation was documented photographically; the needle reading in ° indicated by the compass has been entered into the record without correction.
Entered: 5 °
